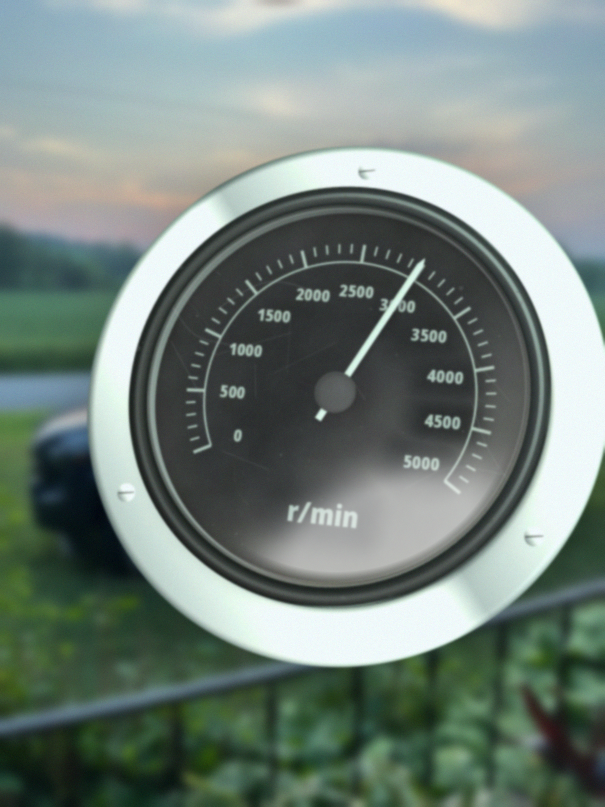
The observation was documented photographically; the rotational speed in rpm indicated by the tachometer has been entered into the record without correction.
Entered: 3000 rpm
